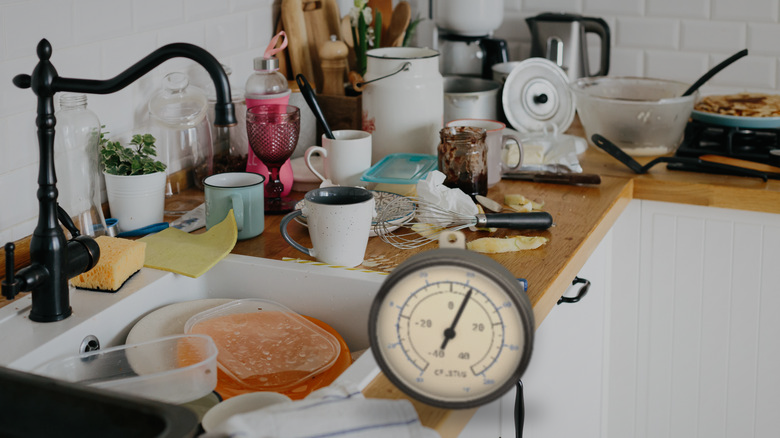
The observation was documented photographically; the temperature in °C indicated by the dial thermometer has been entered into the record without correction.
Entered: 6 °C
